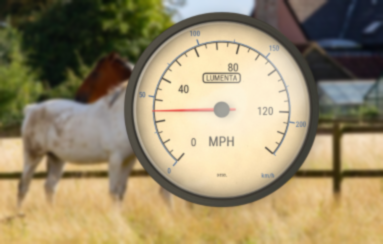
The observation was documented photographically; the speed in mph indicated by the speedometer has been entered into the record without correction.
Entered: 25 mph
